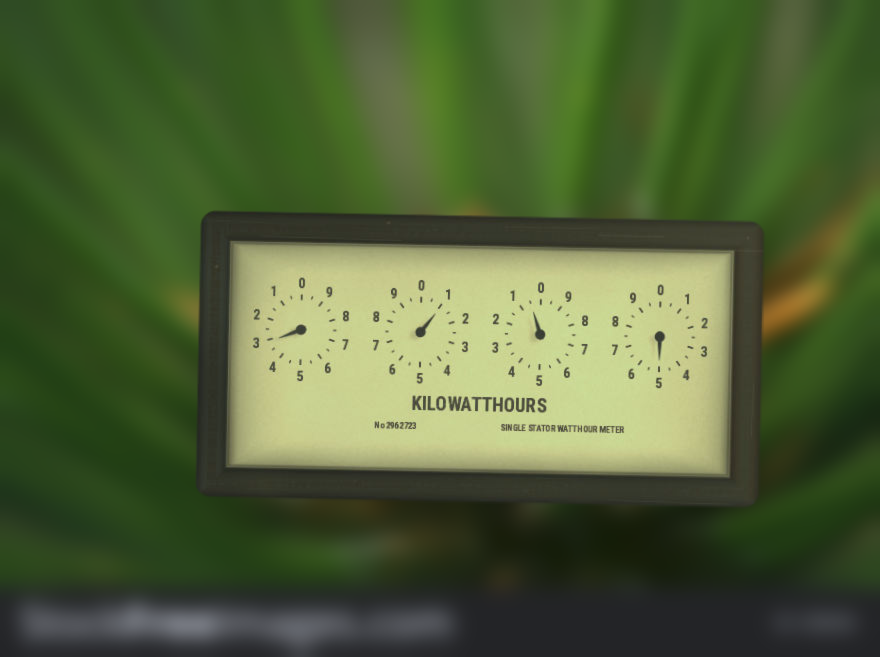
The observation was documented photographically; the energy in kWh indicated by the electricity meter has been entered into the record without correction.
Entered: 3105 kWh
